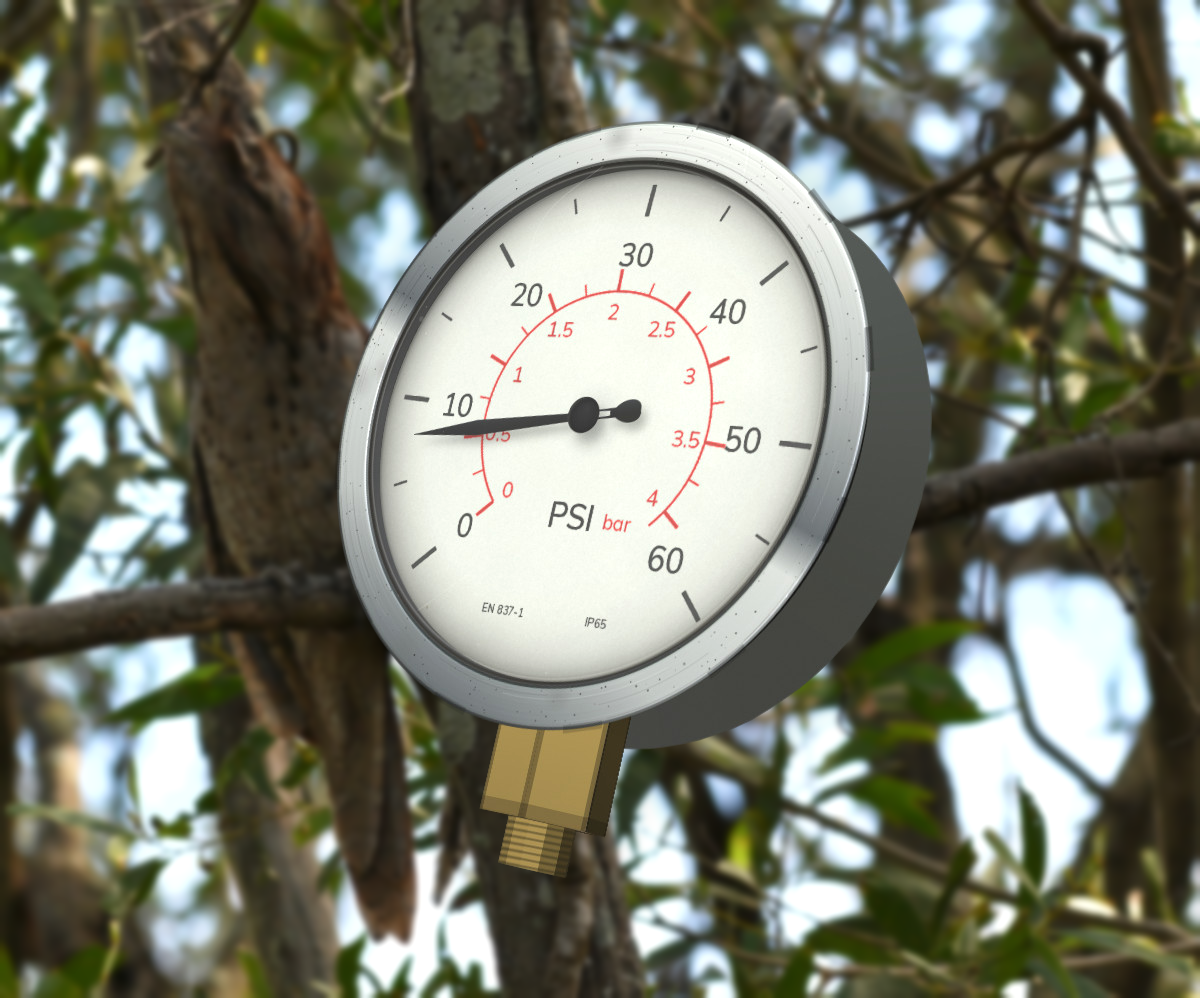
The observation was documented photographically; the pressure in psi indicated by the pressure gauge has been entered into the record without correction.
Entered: 7.5 psi
